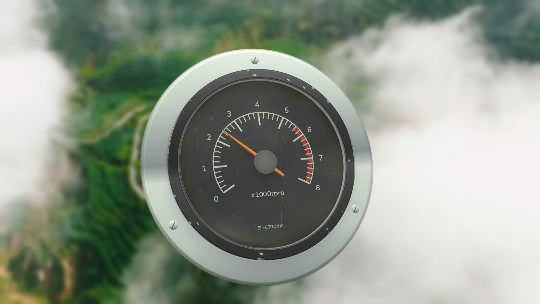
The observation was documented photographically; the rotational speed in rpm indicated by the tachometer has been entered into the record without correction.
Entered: 2400 rpm
